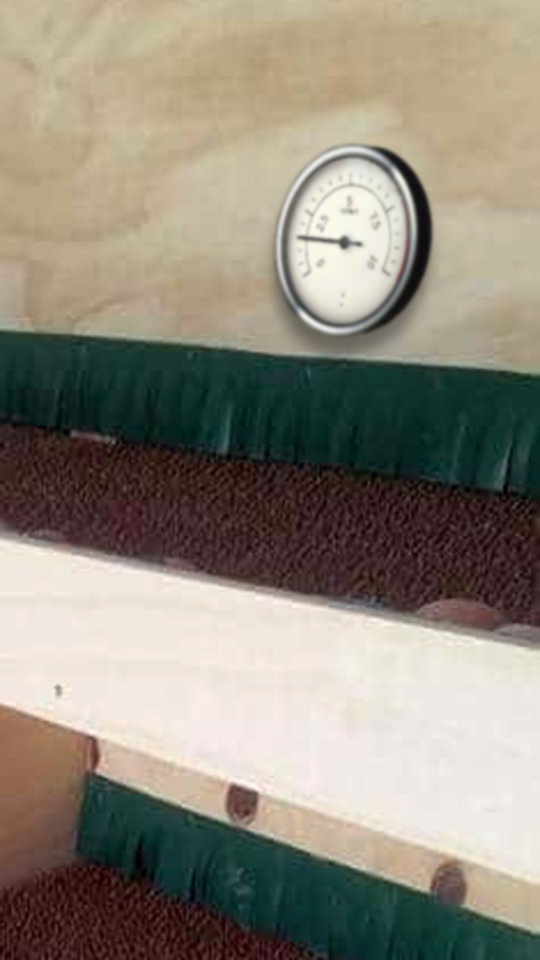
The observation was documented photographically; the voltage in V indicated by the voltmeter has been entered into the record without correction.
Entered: 1.5 V
